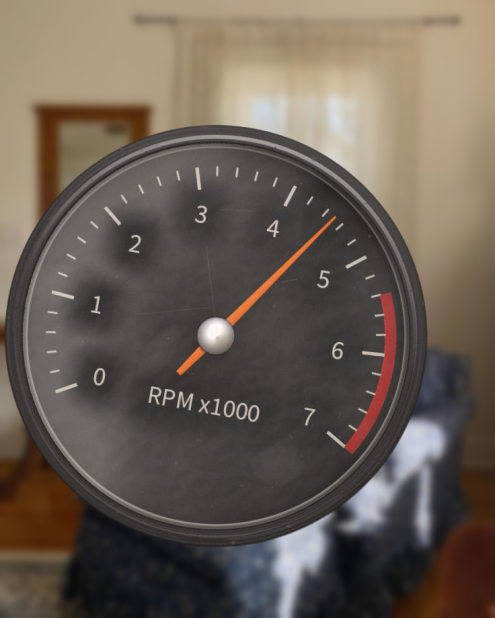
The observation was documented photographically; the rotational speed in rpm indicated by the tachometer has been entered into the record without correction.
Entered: 4500 rpm
